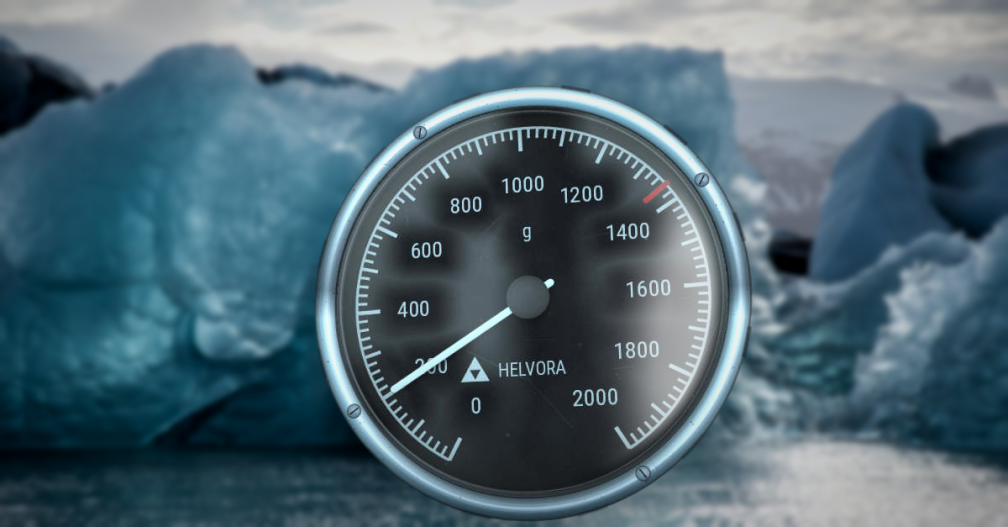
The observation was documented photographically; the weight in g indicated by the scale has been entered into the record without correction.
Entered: 200 g
